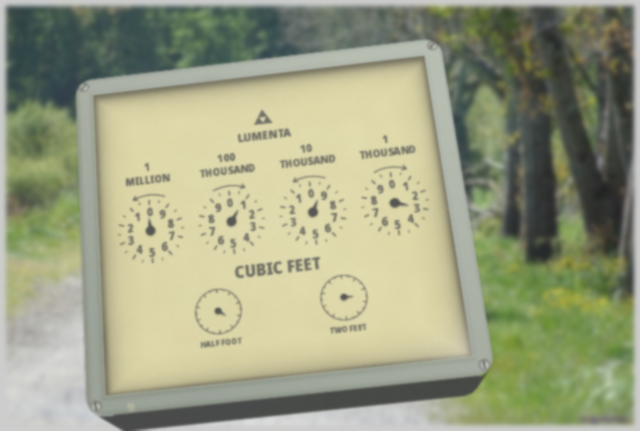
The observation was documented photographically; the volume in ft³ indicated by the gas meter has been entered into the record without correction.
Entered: 9300 ft³
